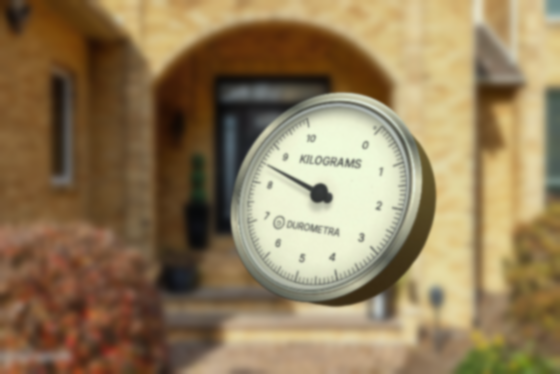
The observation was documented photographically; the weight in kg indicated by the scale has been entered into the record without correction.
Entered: 8.5 kg
